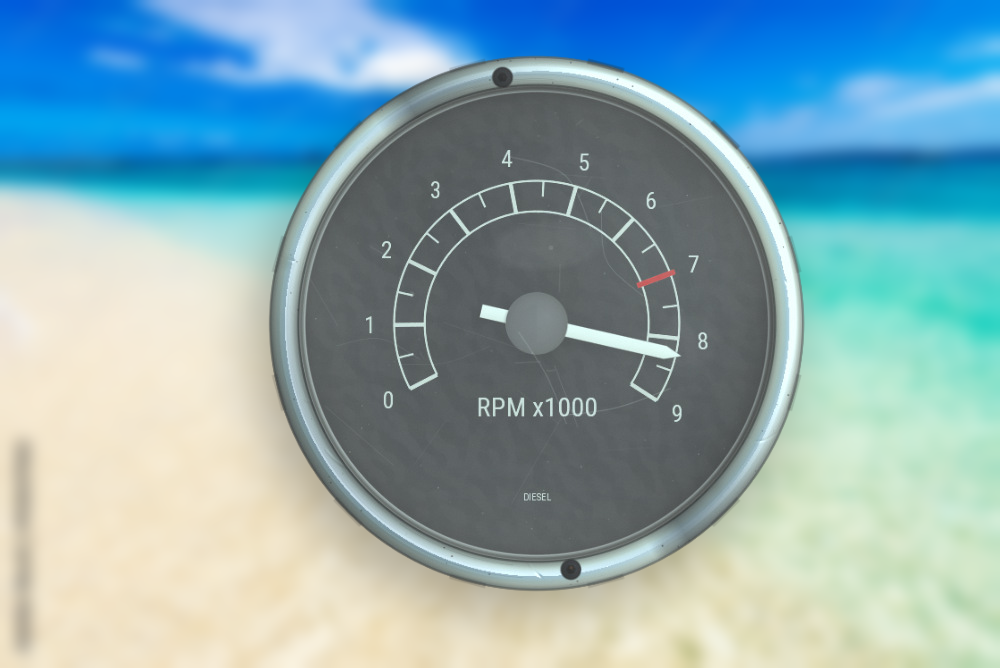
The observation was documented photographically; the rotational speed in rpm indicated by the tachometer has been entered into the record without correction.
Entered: 8250 rpm
